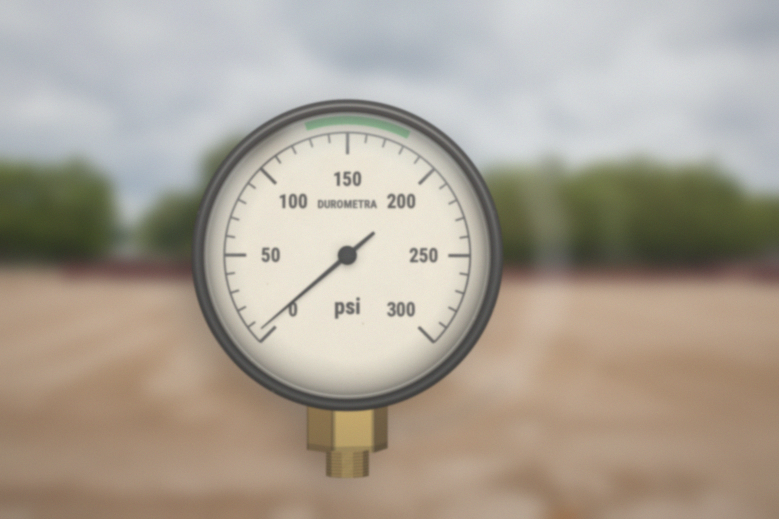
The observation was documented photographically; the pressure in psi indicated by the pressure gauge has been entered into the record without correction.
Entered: 5 psi
